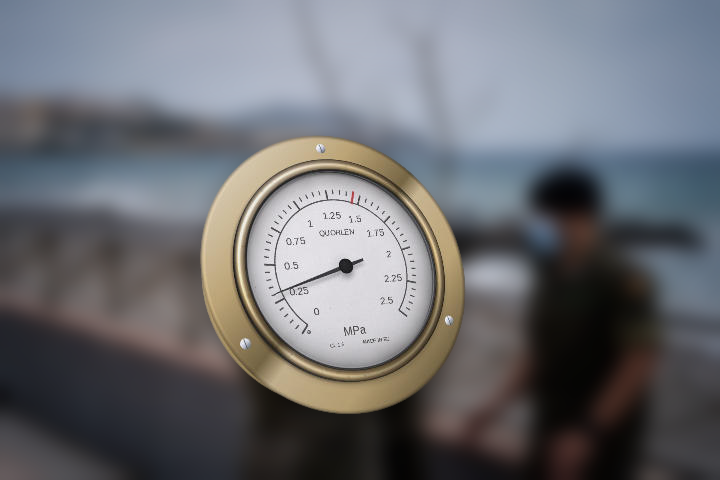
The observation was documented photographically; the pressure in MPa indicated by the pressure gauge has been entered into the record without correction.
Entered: 0.3 MPa
